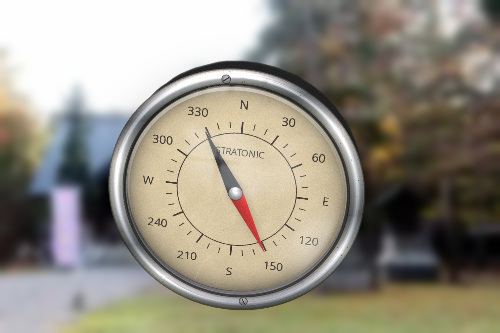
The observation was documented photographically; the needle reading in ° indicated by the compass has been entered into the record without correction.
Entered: 150 °
